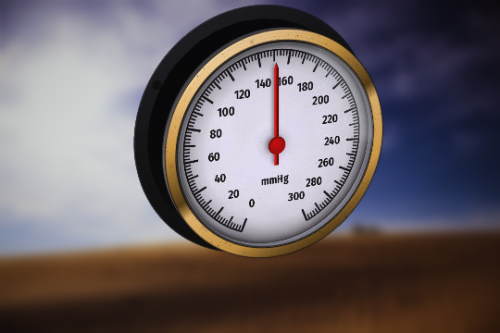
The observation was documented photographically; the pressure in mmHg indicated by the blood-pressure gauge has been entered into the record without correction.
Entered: 150 mmHg
